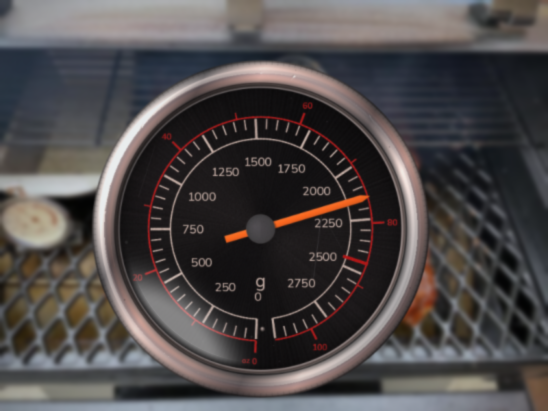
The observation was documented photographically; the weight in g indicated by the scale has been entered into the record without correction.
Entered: 2150 g
